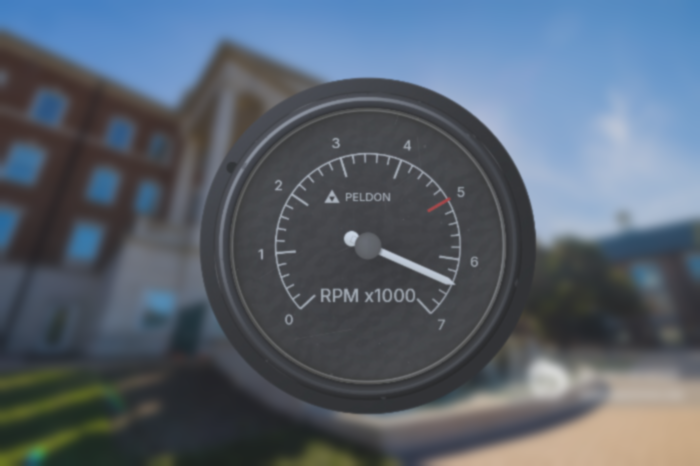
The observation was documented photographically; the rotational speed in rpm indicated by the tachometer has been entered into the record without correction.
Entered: 6400 rpm
